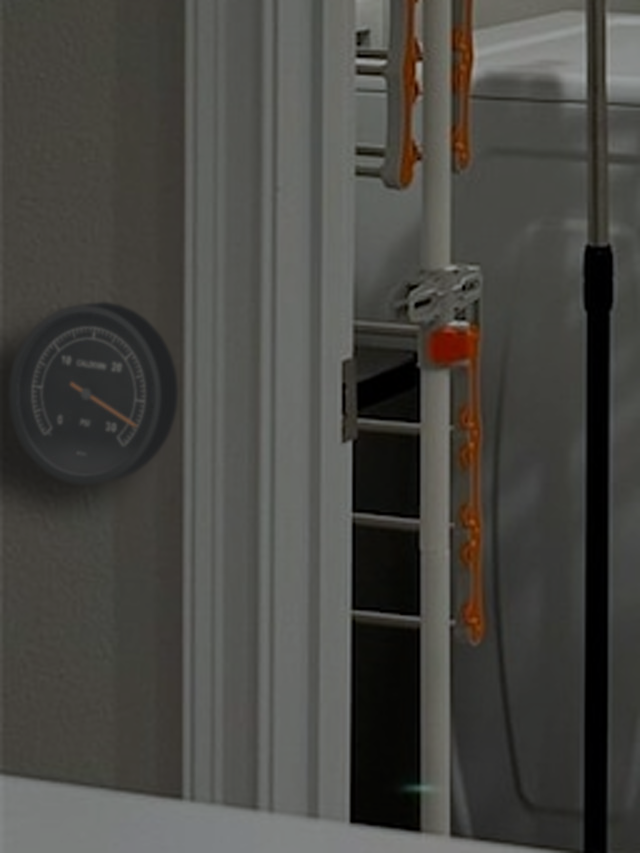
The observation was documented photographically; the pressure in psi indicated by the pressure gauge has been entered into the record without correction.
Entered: 27.5 psi
